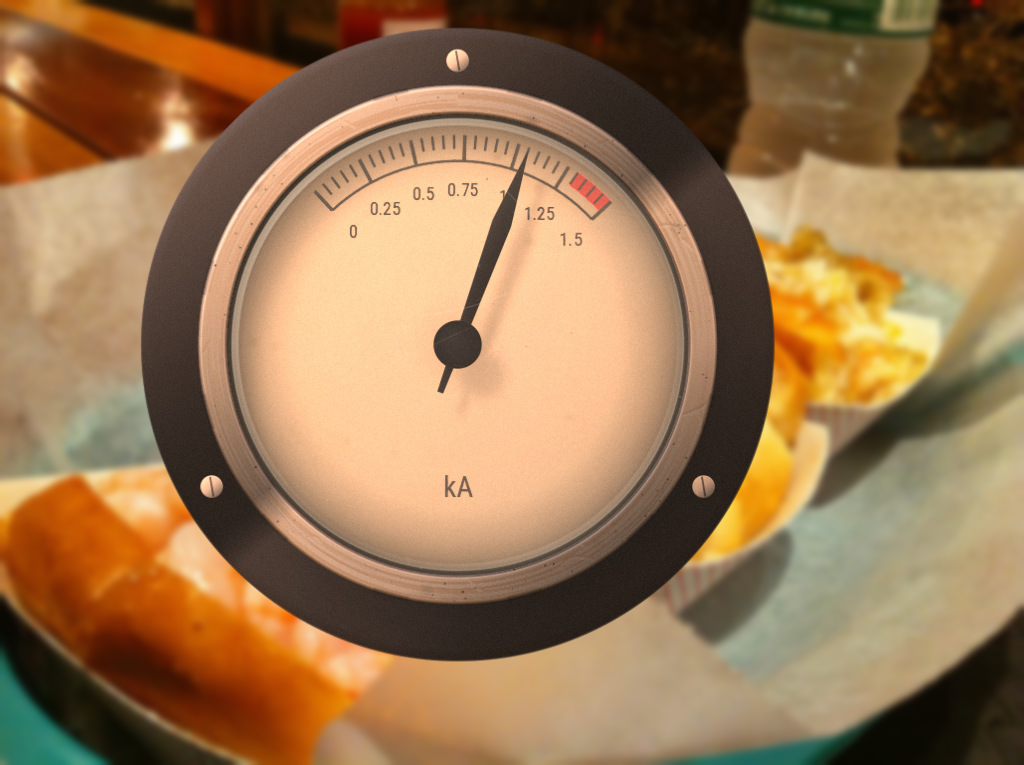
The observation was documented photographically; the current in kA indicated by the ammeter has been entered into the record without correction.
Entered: 1.05 kA
